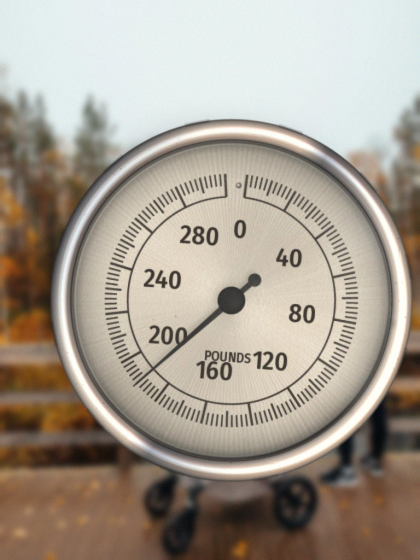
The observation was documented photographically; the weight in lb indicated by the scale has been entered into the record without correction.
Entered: 190 lb
